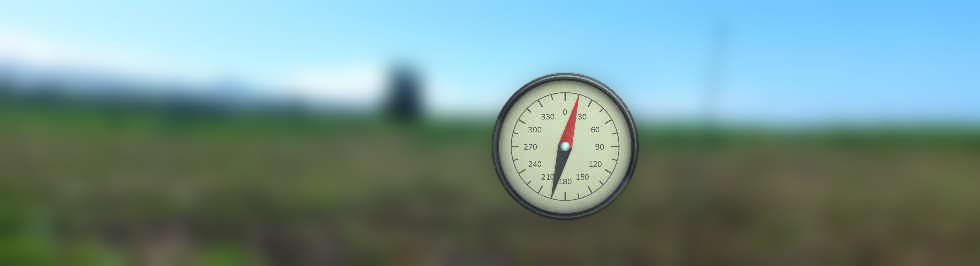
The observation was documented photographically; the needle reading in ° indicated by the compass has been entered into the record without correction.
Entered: 15 °
